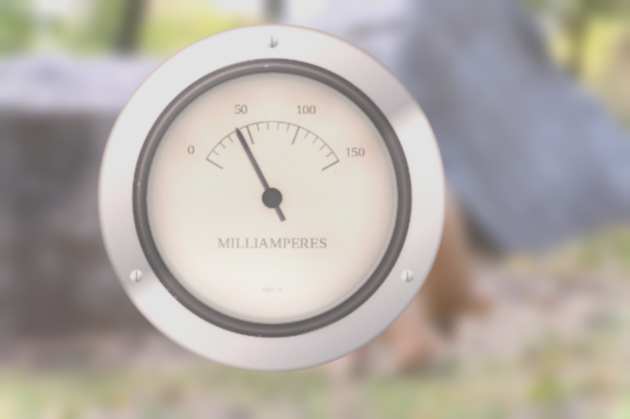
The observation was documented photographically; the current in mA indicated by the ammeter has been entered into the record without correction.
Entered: 40 mA
